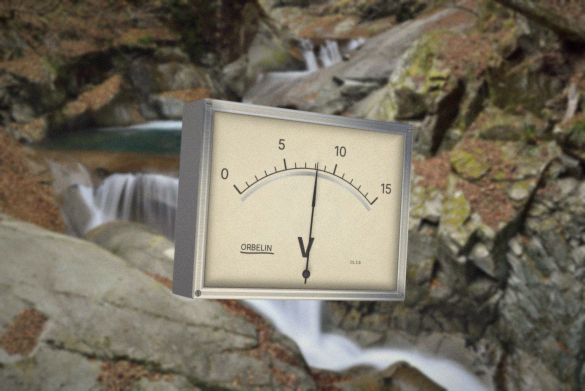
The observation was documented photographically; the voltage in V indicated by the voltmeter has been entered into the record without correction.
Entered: 8 V
